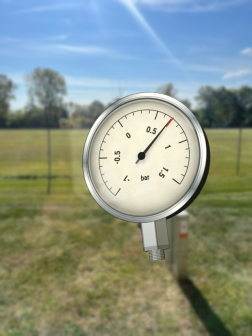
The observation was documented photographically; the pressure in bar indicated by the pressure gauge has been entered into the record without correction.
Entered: 0.7 bar
